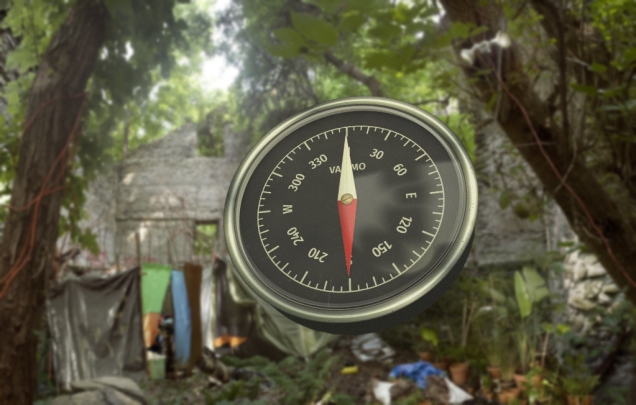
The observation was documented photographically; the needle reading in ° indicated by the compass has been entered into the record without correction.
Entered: 180 °
